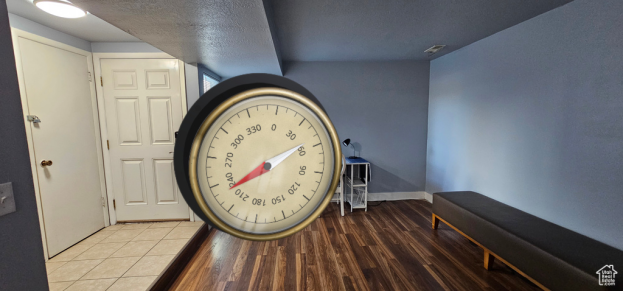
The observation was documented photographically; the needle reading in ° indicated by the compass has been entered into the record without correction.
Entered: 230 °
